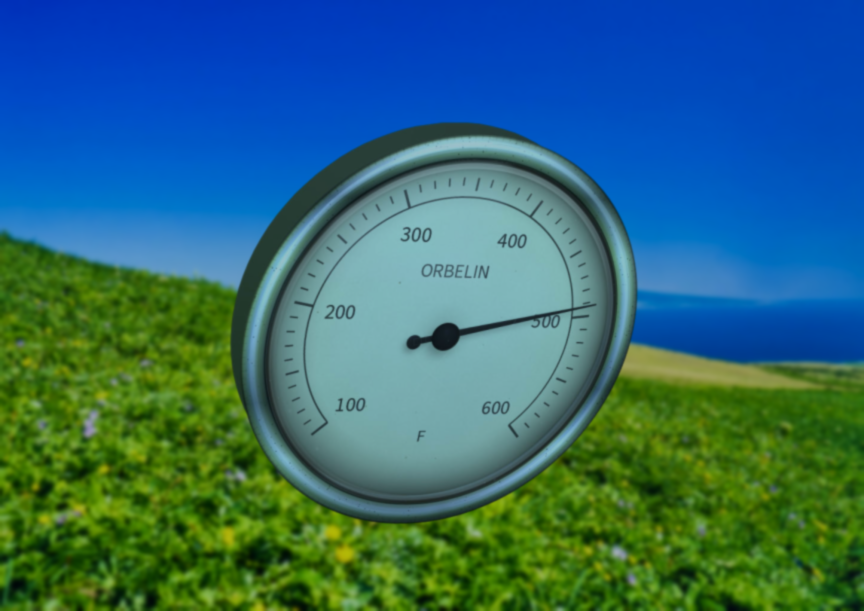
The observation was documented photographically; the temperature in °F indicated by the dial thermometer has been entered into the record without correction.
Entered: 490 °F
